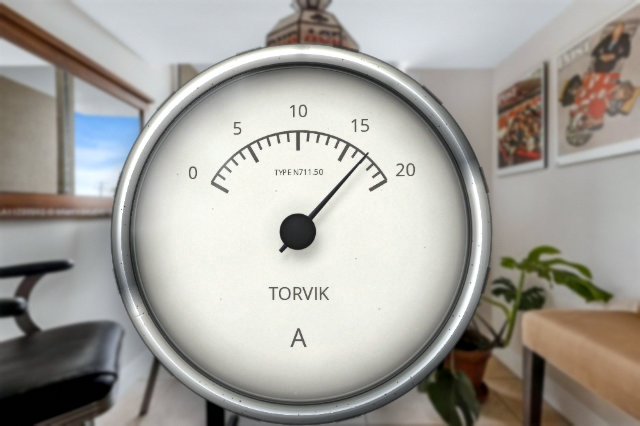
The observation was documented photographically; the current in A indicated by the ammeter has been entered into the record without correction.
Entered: 17 A
